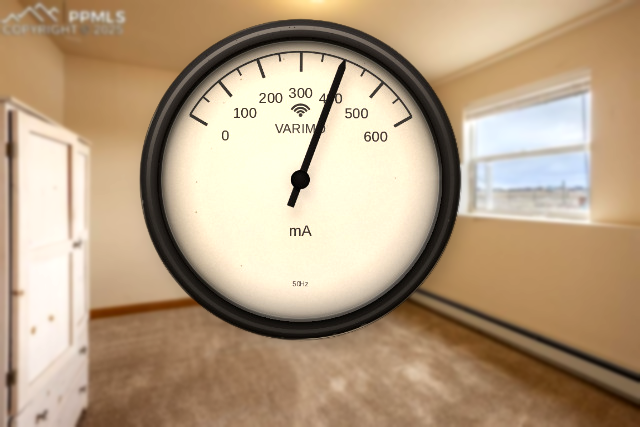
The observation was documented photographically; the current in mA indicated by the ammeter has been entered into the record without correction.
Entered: 400 mA
